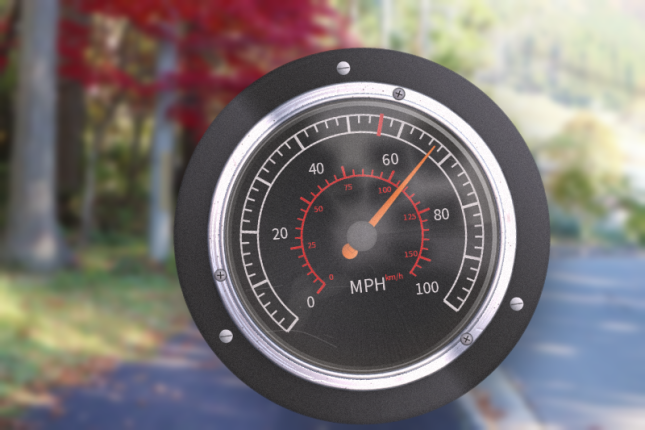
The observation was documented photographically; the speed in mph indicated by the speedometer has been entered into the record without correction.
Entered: 67 mph
